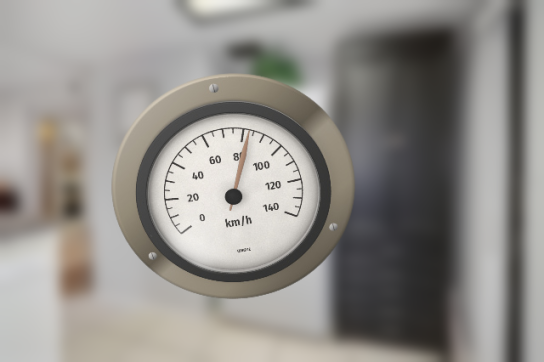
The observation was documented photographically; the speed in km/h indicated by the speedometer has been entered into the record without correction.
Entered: 82.5 km/h
